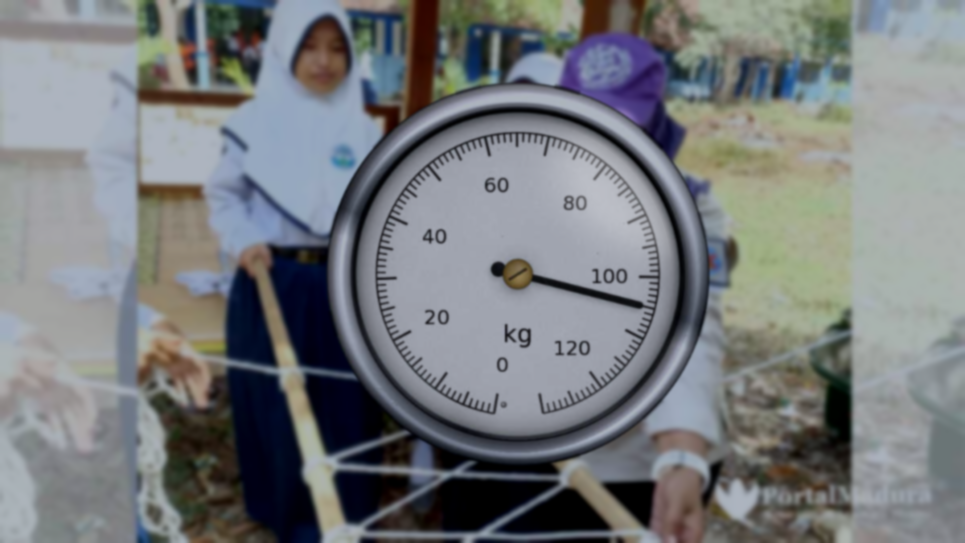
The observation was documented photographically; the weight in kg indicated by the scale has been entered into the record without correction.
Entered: 105 kg
